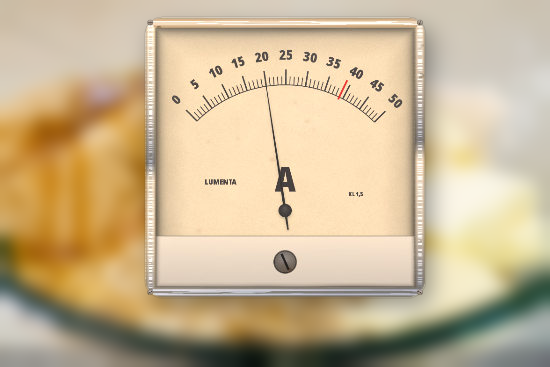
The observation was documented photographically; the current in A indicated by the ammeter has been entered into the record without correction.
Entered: 20 A
